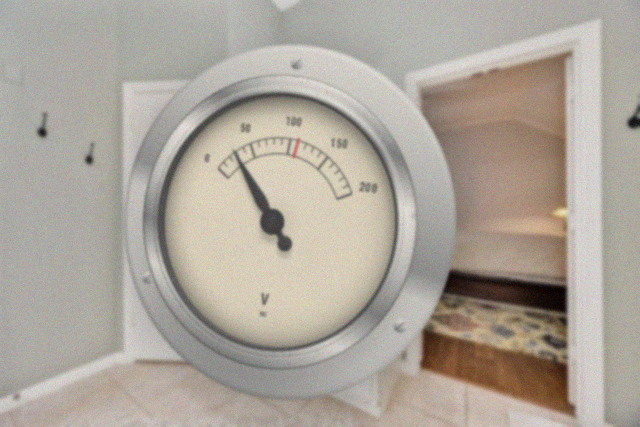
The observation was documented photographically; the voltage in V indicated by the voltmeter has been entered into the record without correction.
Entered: 30 V
